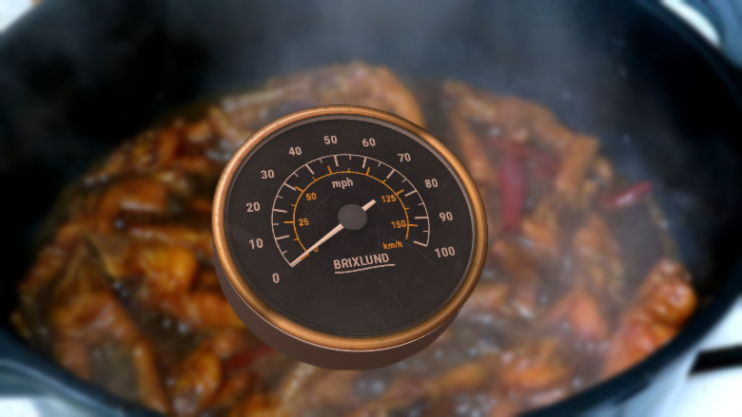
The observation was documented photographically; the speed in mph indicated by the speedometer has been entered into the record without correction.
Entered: 0 mph
